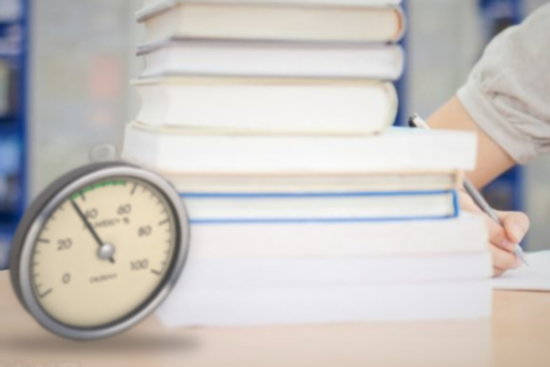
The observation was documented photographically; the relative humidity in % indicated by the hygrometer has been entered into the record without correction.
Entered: 36 %
